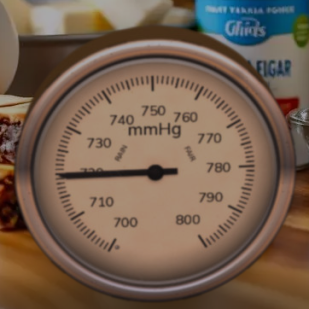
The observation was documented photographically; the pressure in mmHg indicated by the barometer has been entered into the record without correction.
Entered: 720 mmHg
